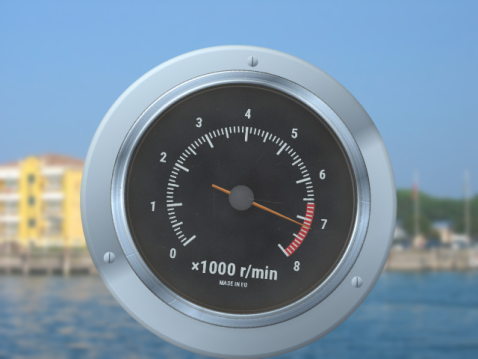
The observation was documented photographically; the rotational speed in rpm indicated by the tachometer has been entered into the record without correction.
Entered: 7200 rpm
